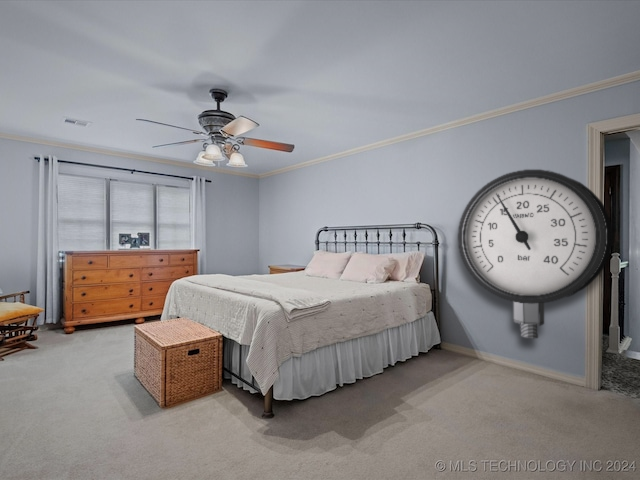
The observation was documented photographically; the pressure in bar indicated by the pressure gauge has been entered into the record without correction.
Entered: 16 bar
